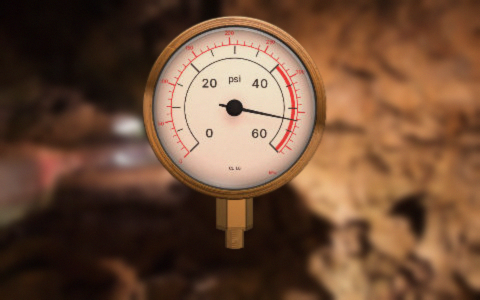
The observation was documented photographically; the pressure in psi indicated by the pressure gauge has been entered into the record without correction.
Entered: 52.5 psi
